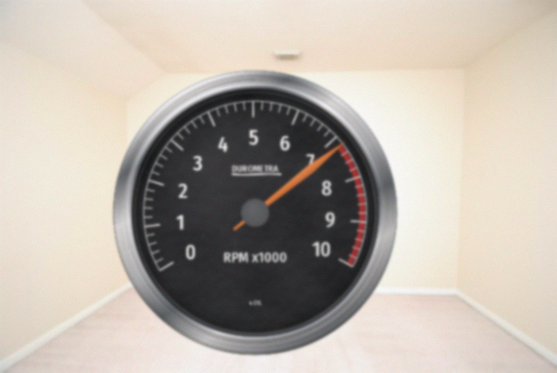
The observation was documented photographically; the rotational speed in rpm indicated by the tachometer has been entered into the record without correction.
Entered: 7200 rpm
